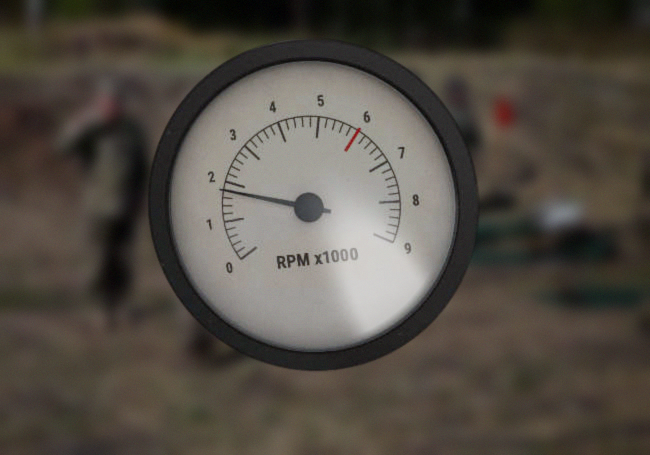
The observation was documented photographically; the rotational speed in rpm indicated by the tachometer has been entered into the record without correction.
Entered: 1800 rpm
